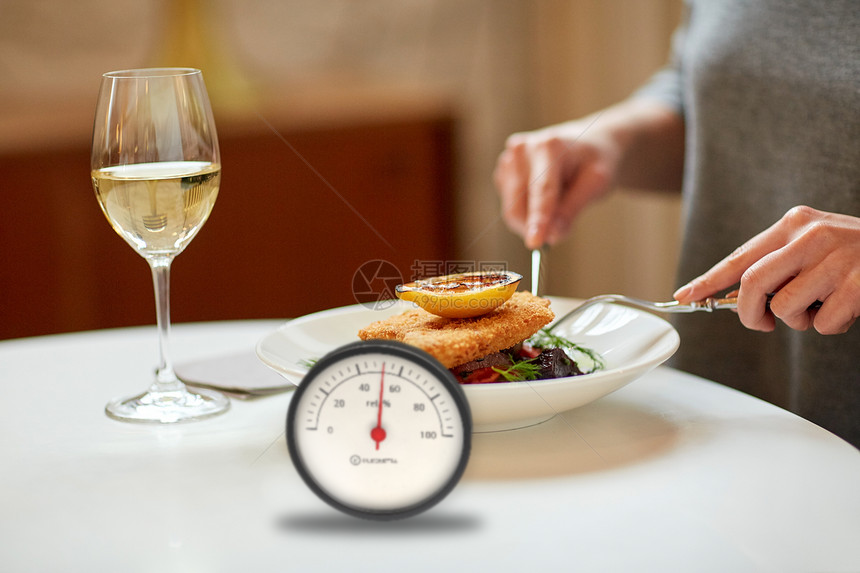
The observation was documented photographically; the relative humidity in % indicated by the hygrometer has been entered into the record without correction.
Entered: 52 %
